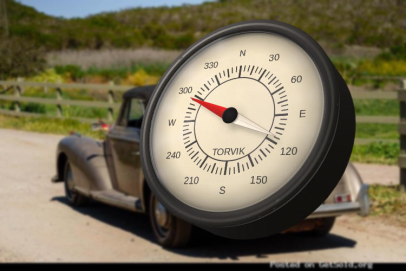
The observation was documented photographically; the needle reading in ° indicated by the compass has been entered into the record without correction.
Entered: 295 °
